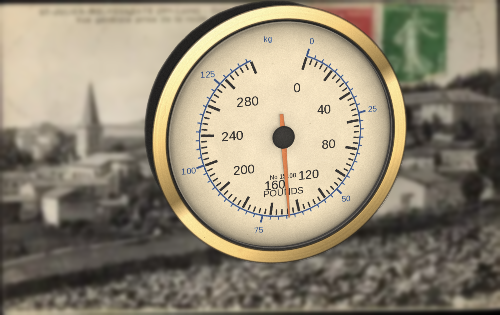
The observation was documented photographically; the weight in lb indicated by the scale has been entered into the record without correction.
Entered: 148 lb
